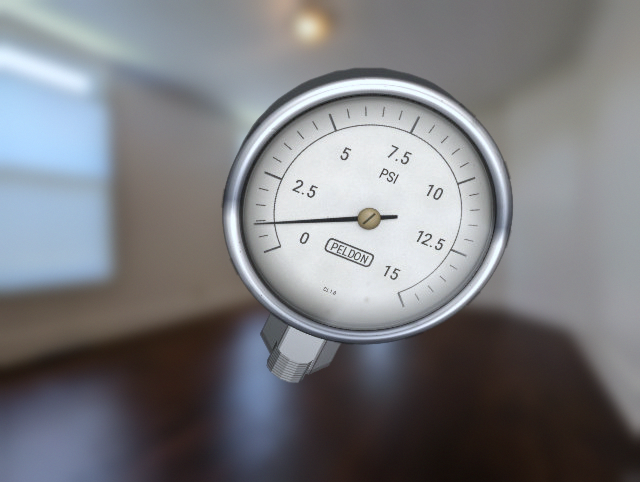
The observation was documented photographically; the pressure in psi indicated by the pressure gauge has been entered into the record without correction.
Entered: 1 psi
